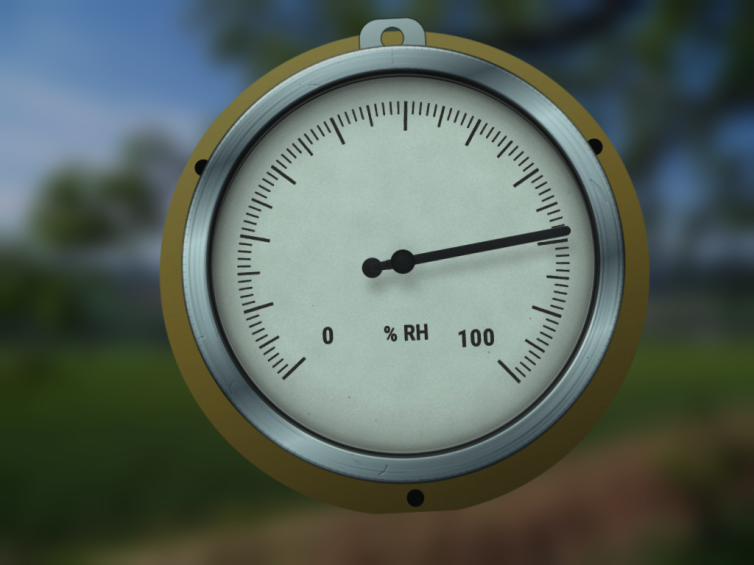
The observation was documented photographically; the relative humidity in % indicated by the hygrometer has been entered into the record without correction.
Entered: 79 %
